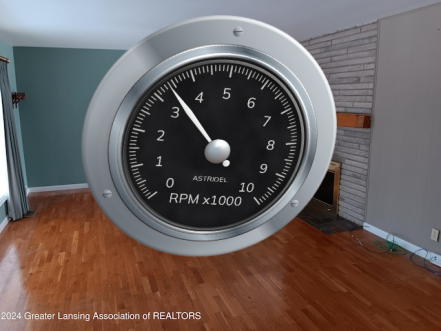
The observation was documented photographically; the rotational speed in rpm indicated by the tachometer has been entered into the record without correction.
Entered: 3400 rpm
